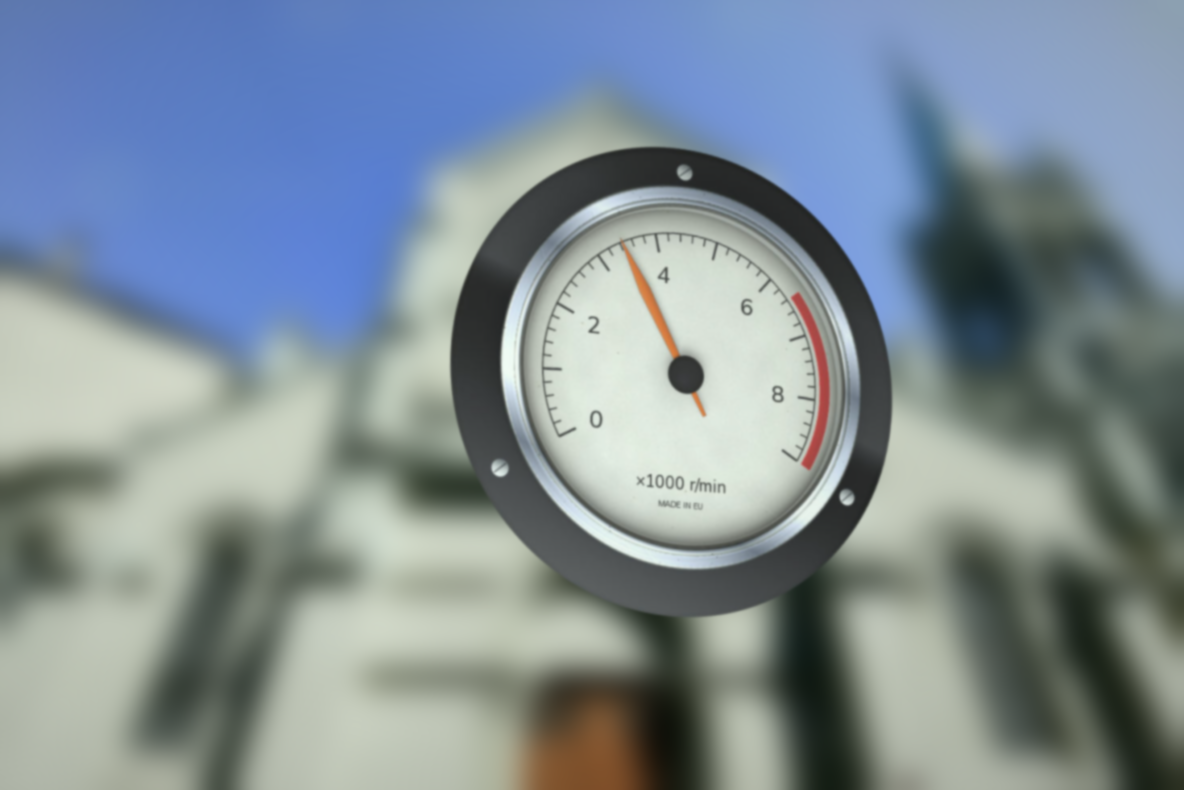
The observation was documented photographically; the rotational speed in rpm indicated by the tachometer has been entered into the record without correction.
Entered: 3400 rpm
